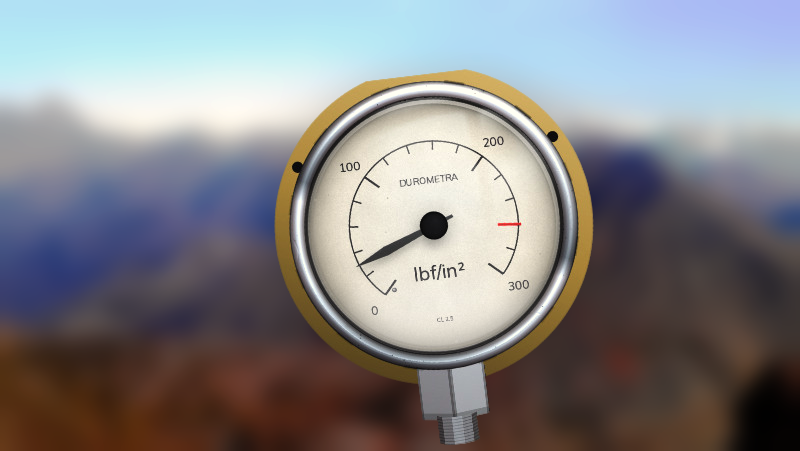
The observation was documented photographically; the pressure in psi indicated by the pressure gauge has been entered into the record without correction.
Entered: 30 psi
